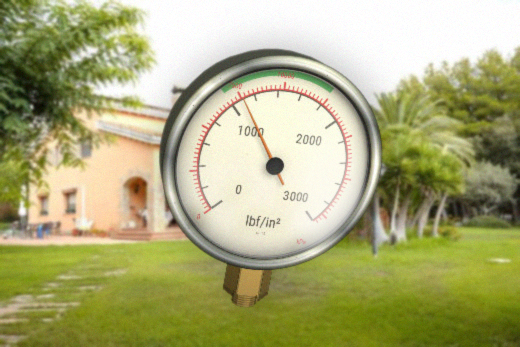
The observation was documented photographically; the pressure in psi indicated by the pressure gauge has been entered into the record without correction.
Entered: 1100 psi
